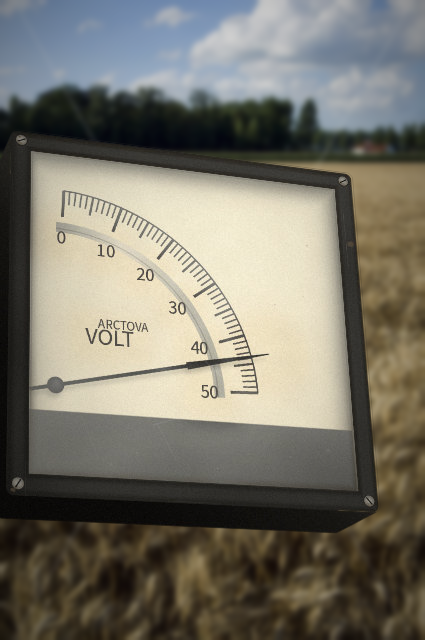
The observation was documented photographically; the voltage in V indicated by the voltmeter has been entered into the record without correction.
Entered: 44 V
